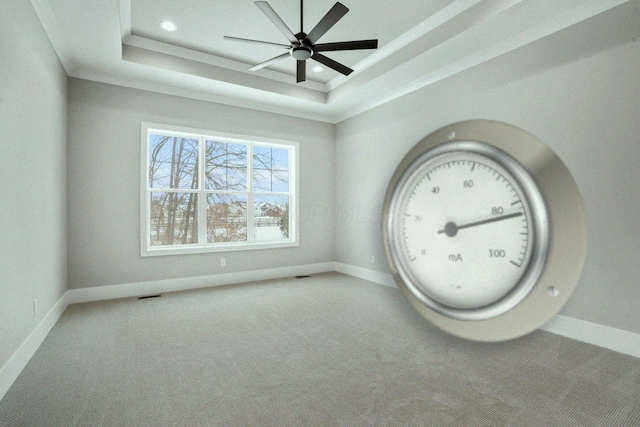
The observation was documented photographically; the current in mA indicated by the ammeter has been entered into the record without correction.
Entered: 84 mA
